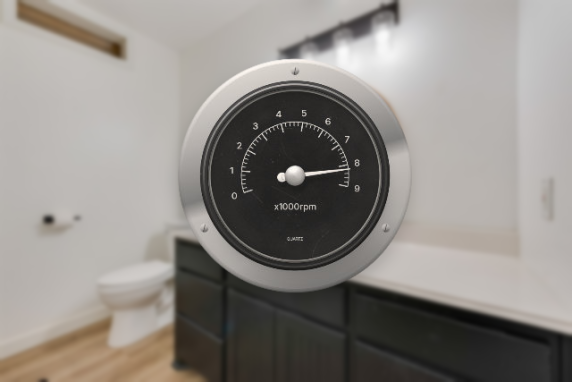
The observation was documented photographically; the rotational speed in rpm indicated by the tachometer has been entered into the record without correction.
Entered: 8200 rpm
